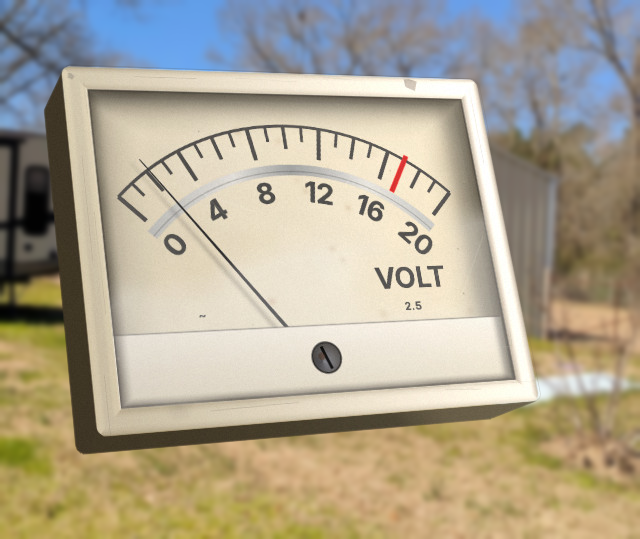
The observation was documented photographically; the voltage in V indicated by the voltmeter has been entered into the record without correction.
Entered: 2 V
